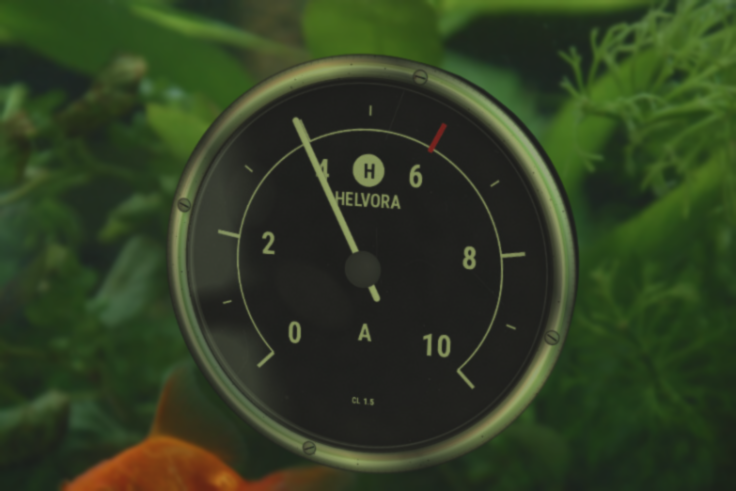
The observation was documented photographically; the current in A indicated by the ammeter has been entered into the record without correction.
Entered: 4 A
